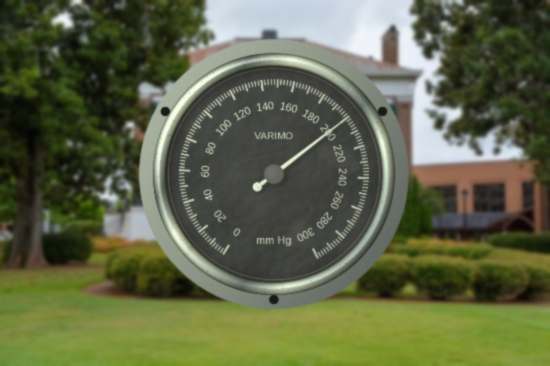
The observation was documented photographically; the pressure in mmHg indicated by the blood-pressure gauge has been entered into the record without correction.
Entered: 200 mmHg
